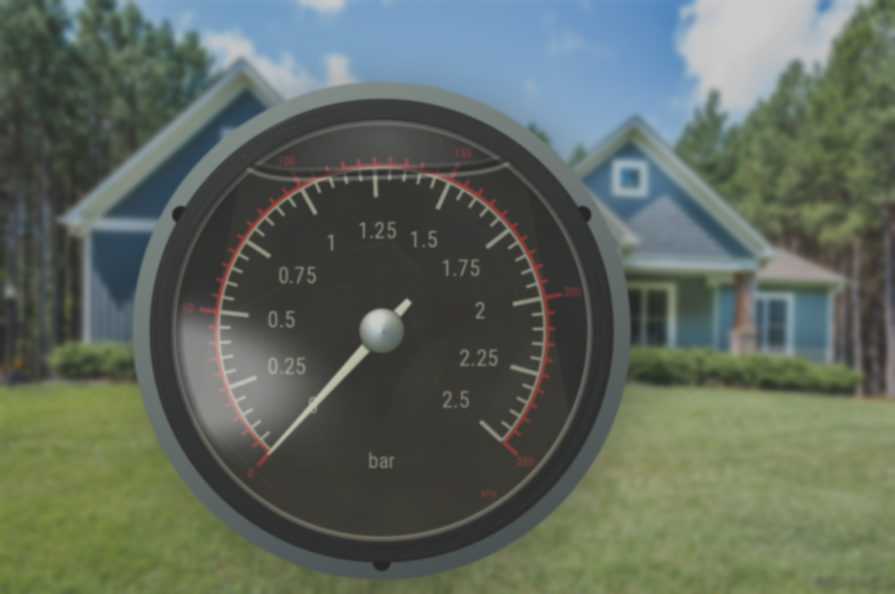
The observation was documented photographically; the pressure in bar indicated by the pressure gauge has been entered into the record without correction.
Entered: 0 bar
